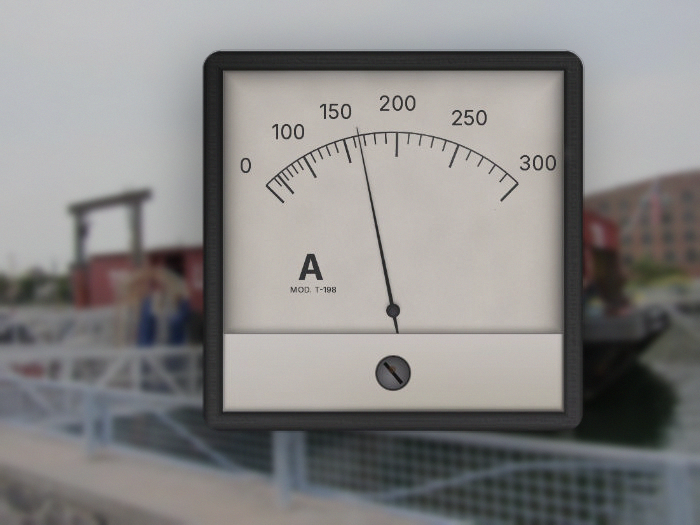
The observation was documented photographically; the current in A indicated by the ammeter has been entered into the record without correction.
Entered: 165 A
